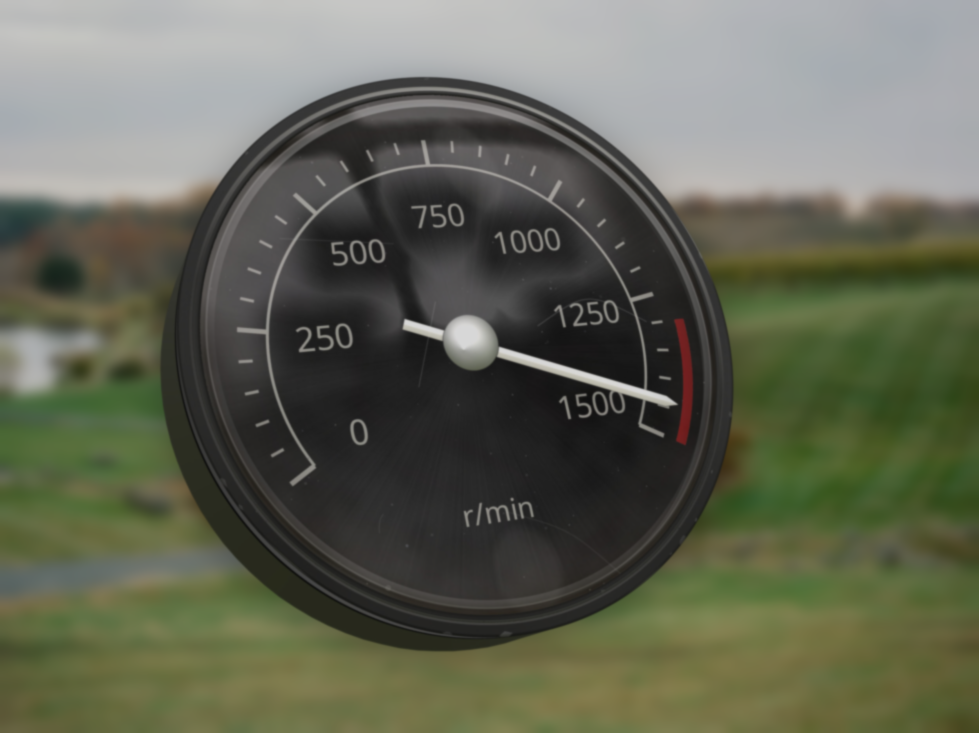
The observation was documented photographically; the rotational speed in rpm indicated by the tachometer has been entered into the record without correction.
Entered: 1450 rpm
